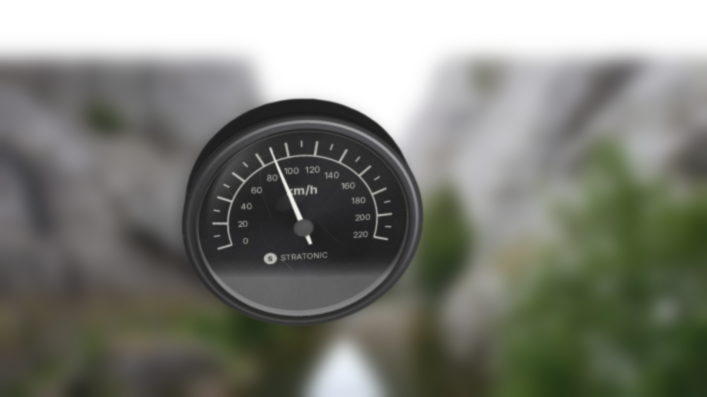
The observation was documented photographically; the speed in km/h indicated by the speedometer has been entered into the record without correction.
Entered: 90 km/h
